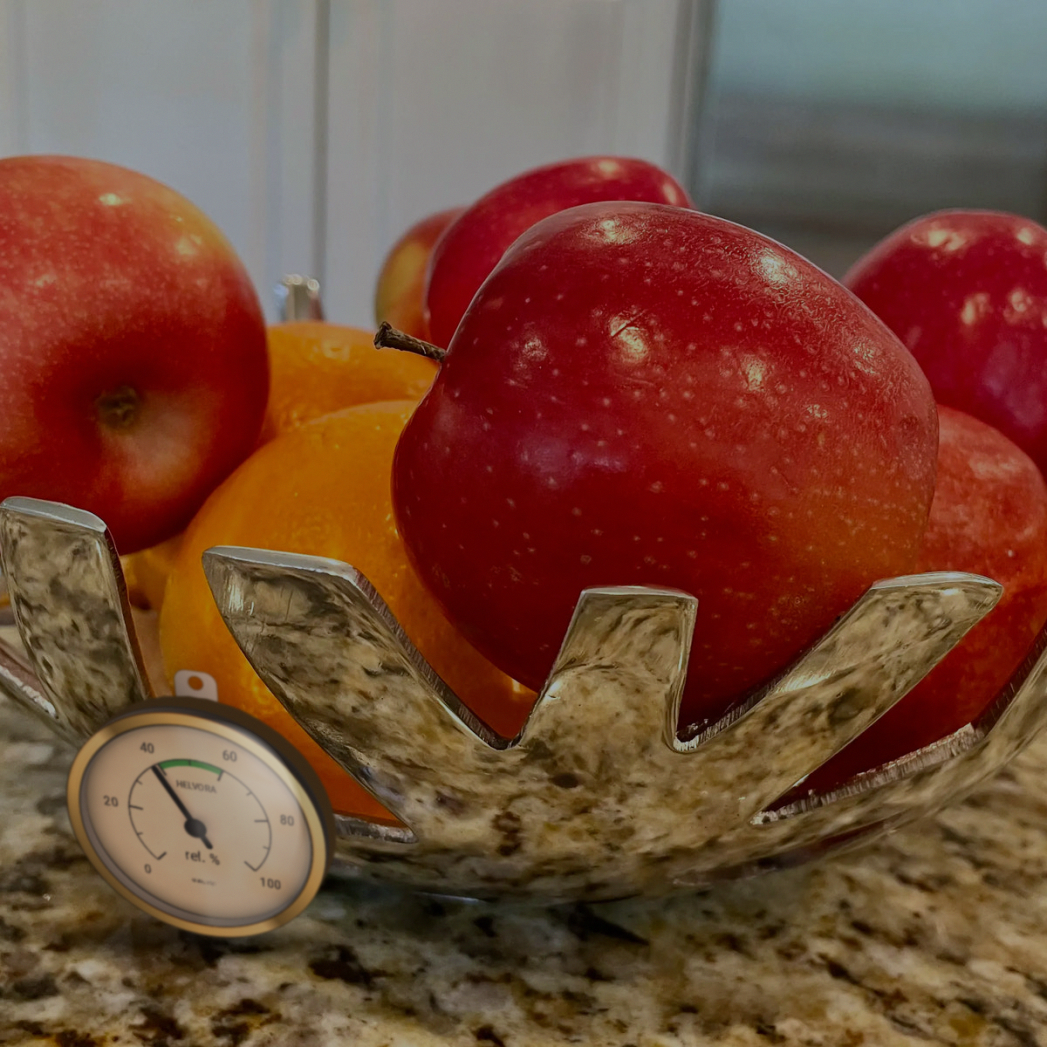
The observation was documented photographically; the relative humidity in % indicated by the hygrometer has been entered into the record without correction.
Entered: 40 %
